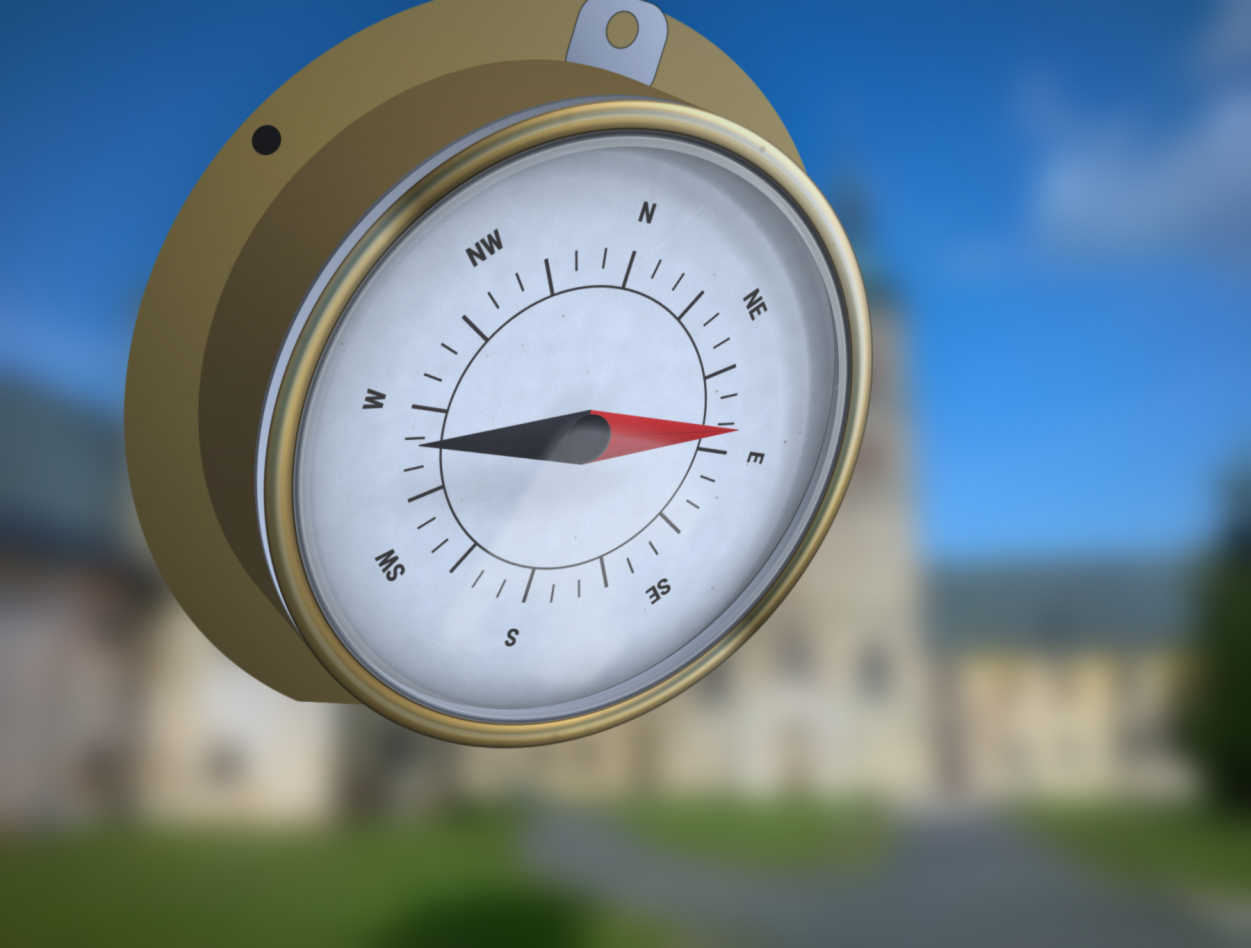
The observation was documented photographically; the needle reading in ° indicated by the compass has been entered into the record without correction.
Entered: 80 °
